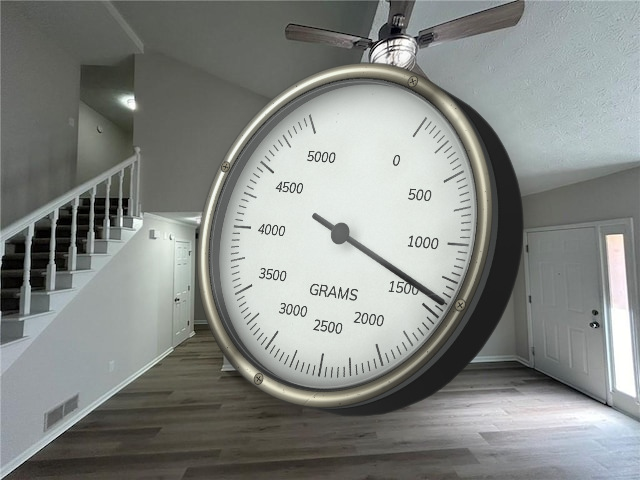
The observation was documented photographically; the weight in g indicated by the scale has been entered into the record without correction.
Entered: 1400 g
